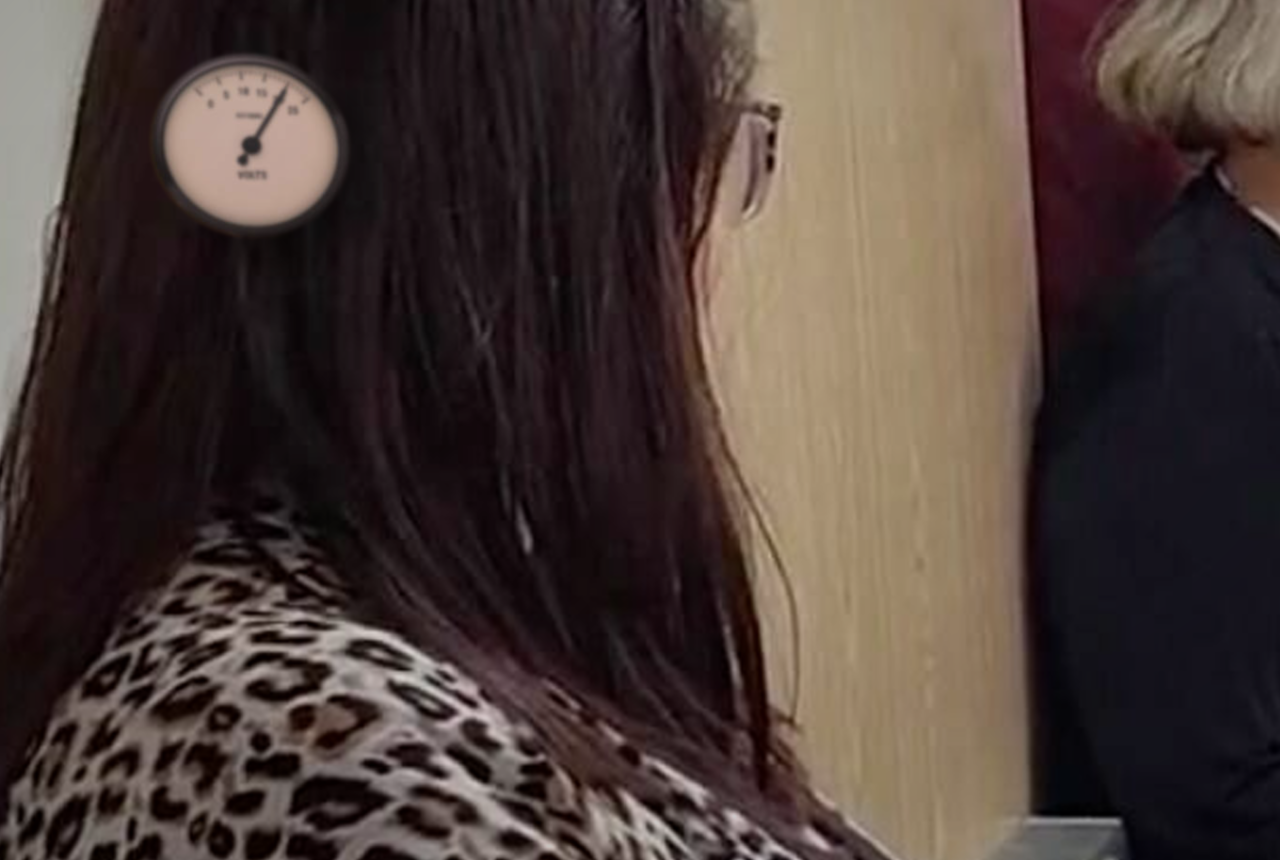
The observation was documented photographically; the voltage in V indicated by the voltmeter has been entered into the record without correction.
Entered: 20 V
